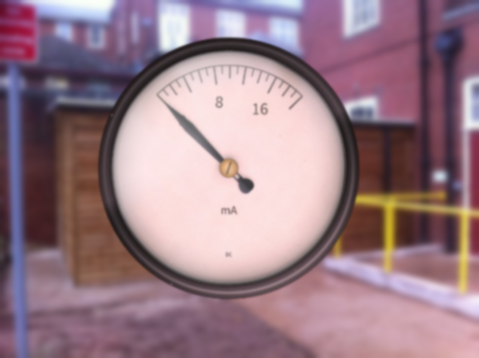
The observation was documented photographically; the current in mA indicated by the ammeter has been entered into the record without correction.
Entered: 0 mA
